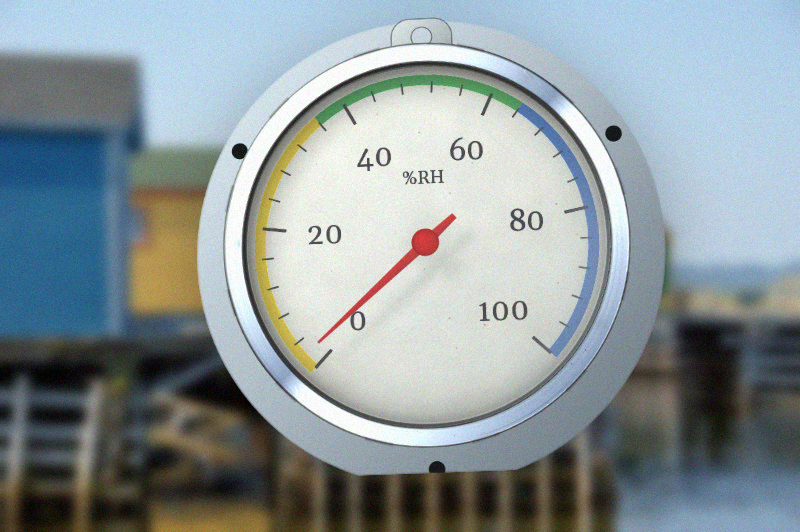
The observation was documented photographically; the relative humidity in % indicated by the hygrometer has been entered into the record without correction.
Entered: 2 %
